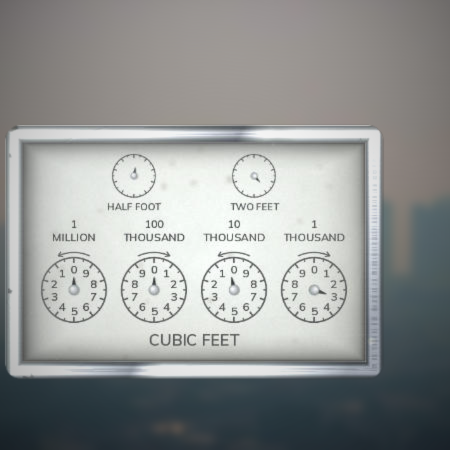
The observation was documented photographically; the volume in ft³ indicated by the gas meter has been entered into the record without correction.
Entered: 300 ft³
